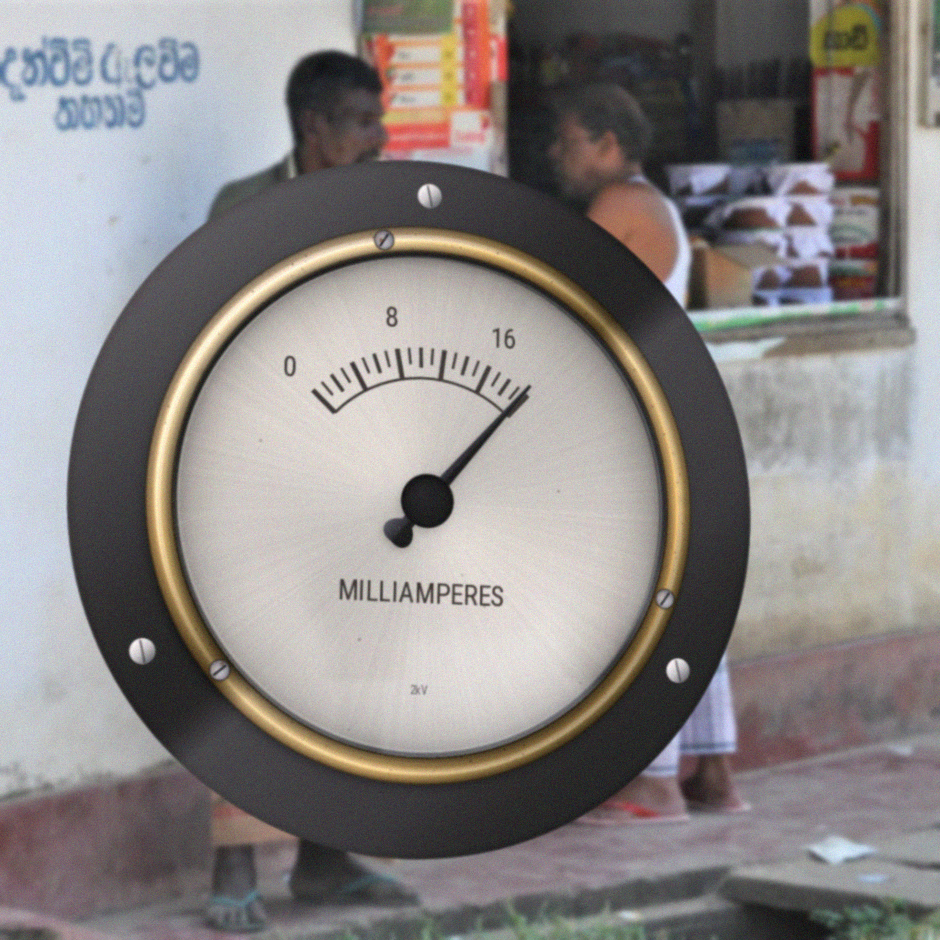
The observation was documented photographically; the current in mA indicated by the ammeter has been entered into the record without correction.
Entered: 19.5 mA
